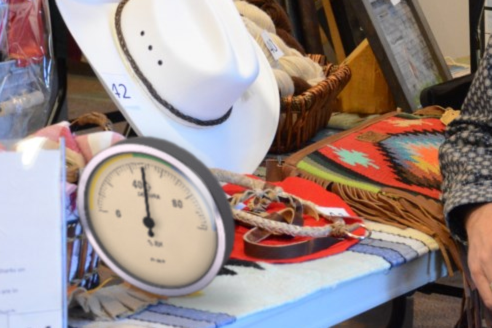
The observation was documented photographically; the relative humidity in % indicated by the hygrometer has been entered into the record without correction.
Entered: 50 %
